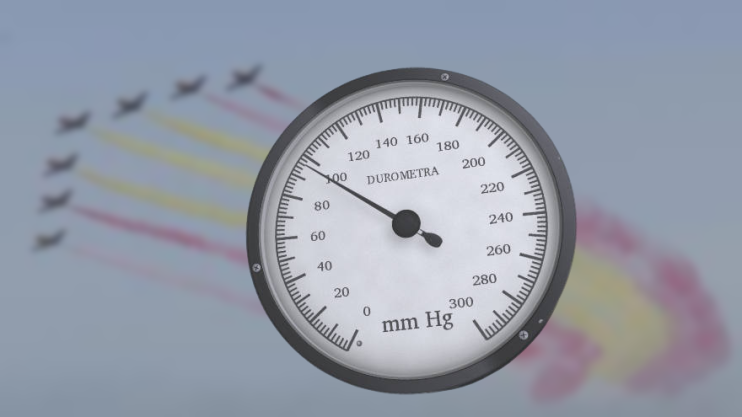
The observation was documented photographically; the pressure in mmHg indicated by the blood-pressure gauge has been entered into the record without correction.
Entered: 96 mmHg
